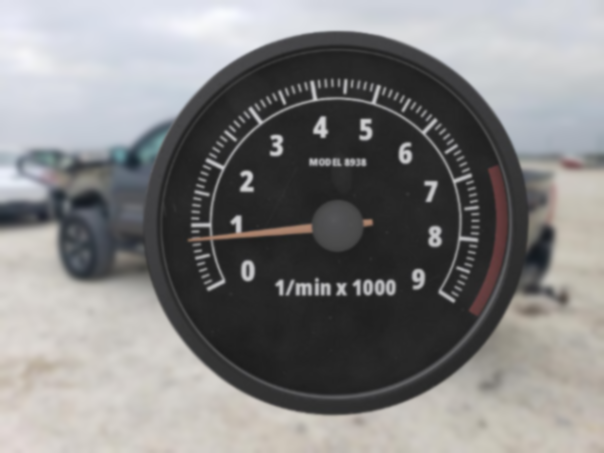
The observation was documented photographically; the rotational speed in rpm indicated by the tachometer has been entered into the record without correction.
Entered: 800 rpm
